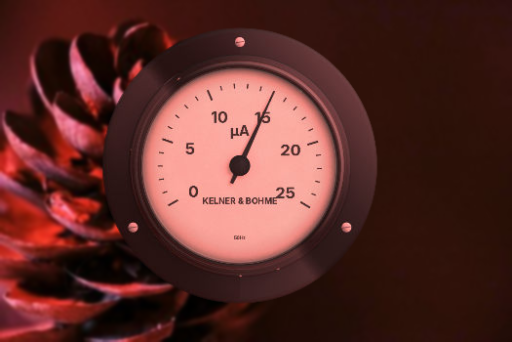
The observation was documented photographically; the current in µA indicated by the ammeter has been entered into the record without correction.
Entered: 15 µA
